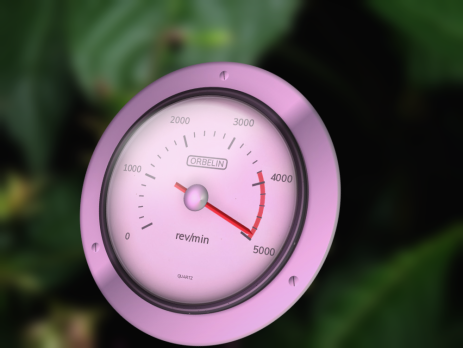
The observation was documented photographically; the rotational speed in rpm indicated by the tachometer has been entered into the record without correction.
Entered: 4900 rpm
